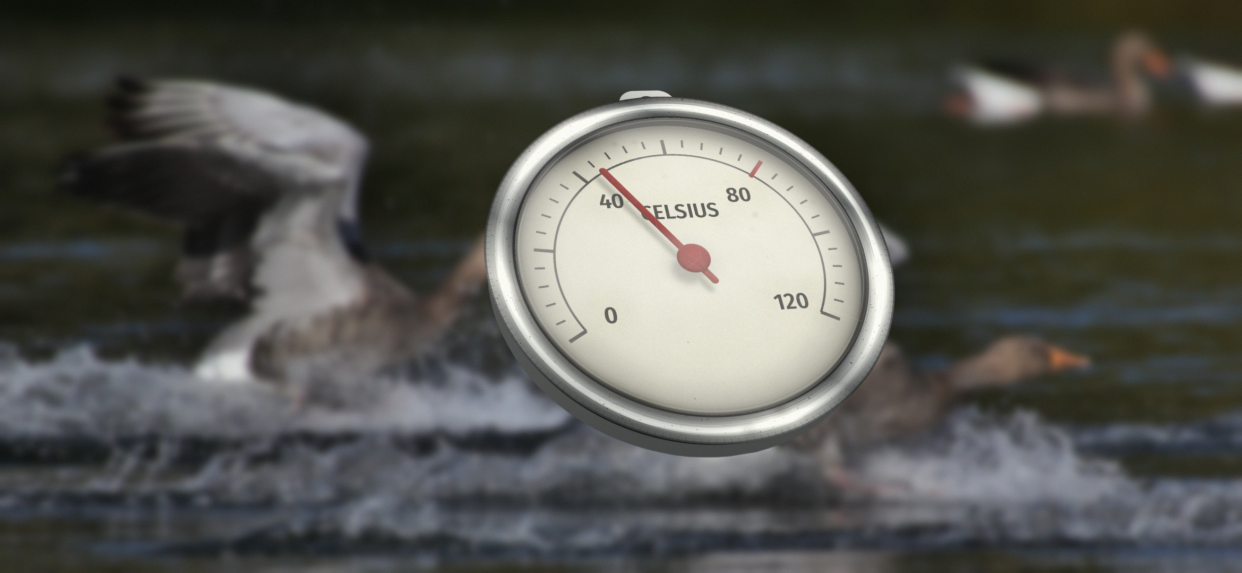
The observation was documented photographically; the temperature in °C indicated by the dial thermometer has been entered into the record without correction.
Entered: 44 °C
